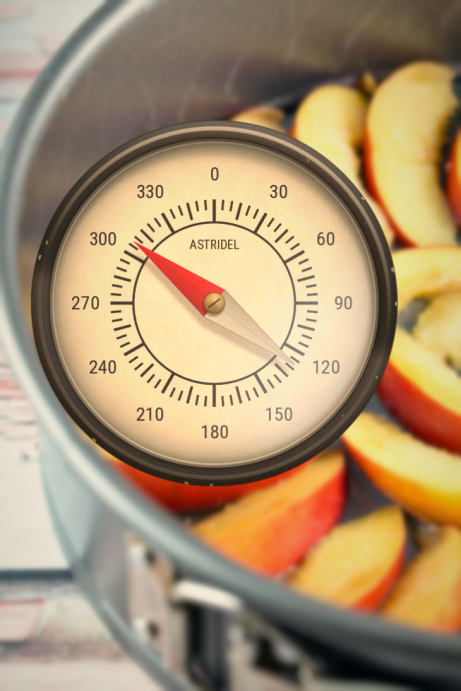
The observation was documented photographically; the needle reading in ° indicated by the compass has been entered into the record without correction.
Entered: 307.5 °
